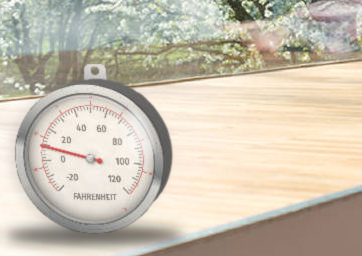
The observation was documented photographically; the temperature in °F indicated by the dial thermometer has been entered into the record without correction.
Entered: 10 °F
